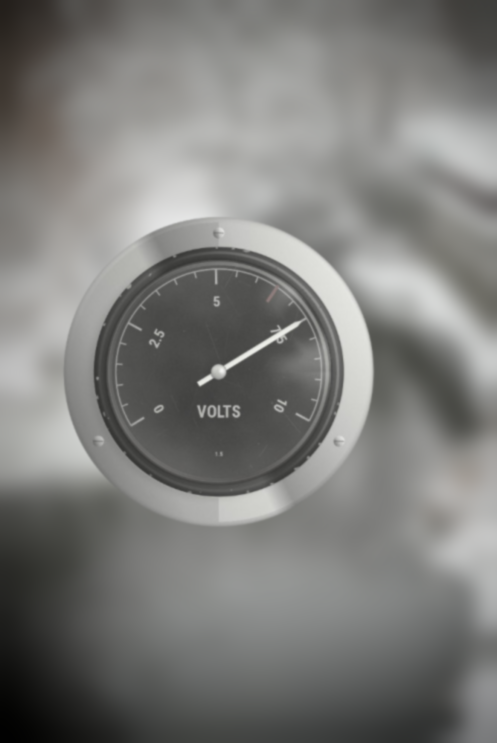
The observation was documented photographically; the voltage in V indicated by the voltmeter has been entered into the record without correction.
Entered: 7.5 V
